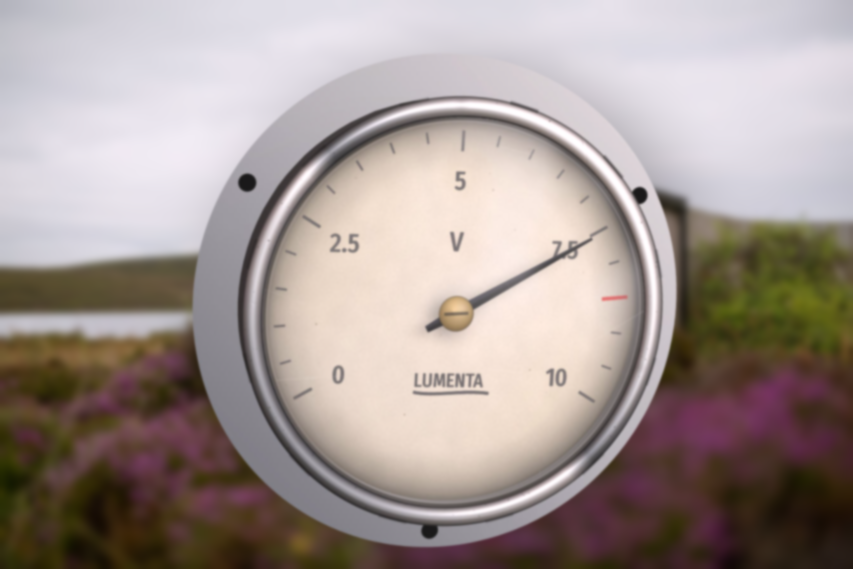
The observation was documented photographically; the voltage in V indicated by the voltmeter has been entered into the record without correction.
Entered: 7.5 V
